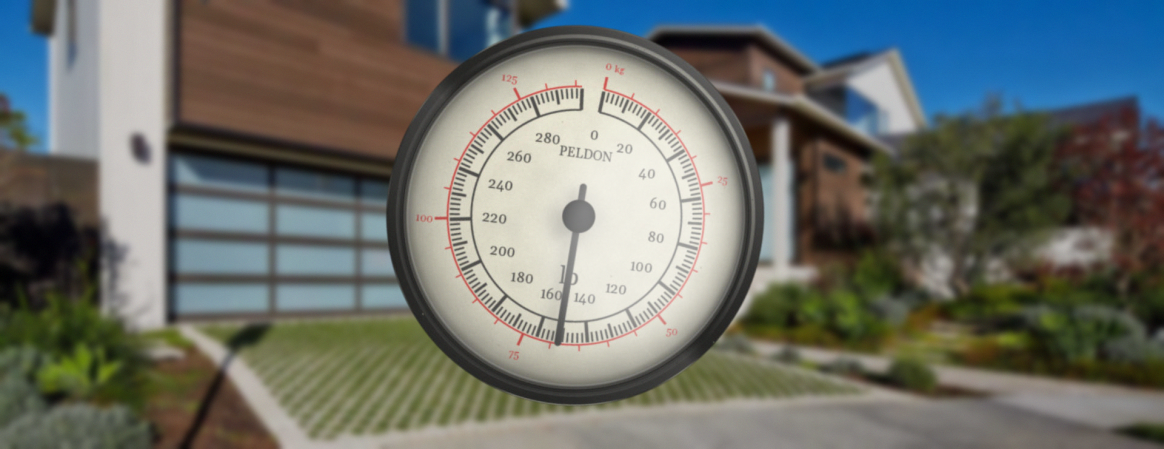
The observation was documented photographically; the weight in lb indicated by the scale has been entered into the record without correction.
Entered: 152 lb
